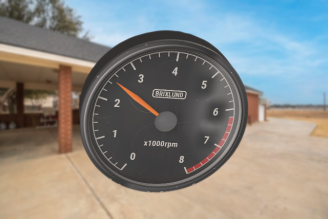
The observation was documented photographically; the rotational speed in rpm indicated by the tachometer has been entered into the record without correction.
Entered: 2500 rpm
